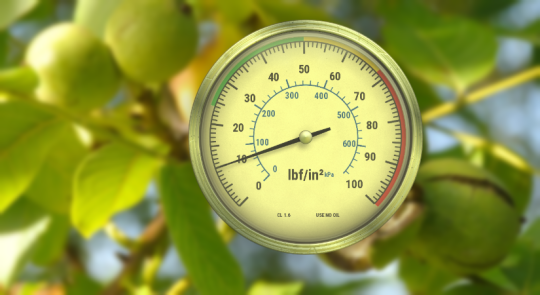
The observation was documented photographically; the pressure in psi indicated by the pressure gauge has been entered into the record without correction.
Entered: 10 psi
